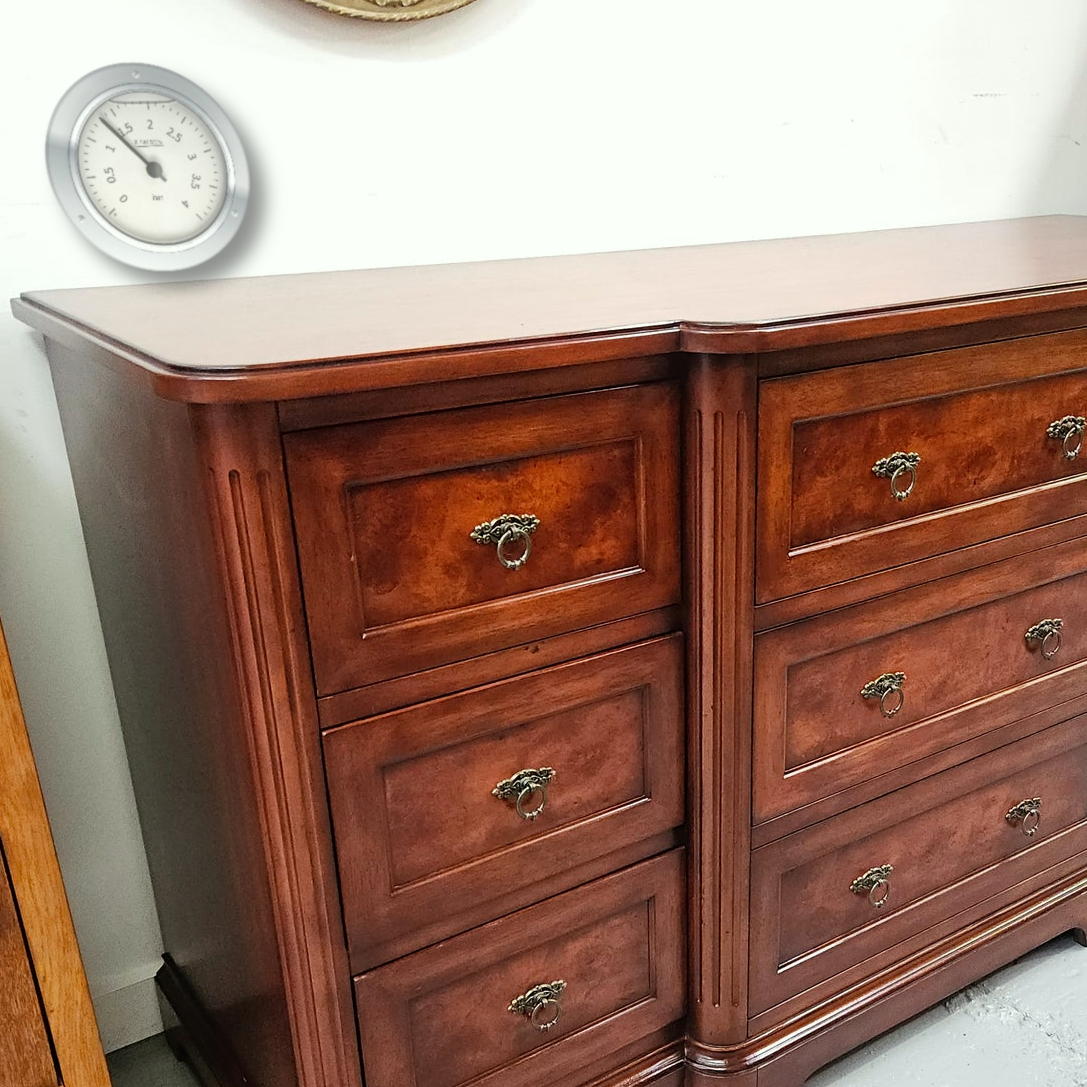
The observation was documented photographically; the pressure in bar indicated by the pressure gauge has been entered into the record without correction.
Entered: 1.3 bar
